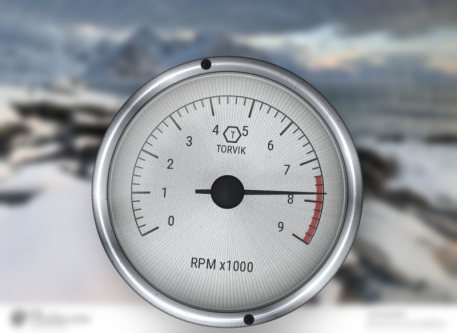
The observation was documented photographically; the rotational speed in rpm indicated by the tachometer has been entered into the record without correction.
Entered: 7800 rpm
